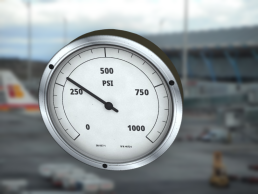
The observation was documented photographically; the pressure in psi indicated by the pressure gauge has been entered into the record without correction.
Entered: 300 psi
